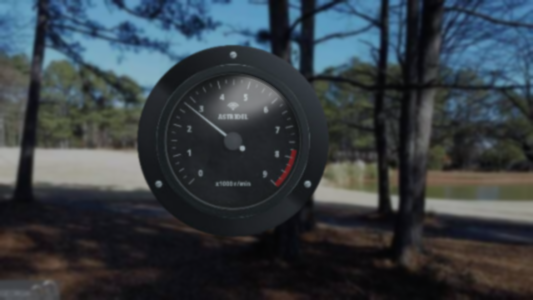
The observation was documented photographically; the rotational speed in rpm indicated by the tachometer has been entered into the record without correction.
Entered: 2750 rpm
